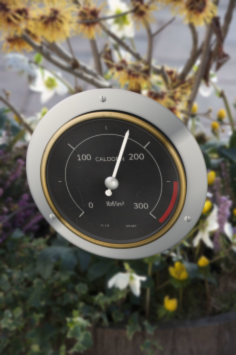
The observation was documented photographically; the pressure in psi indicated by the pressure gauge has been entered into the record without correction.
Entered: 175 psi
